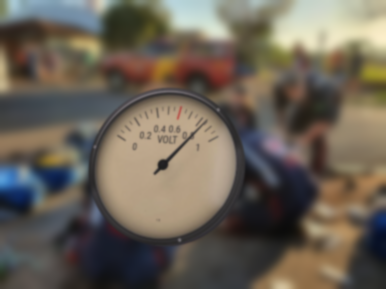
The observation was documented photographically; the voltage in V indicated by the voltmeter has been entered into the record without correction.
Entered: 0.85 V
